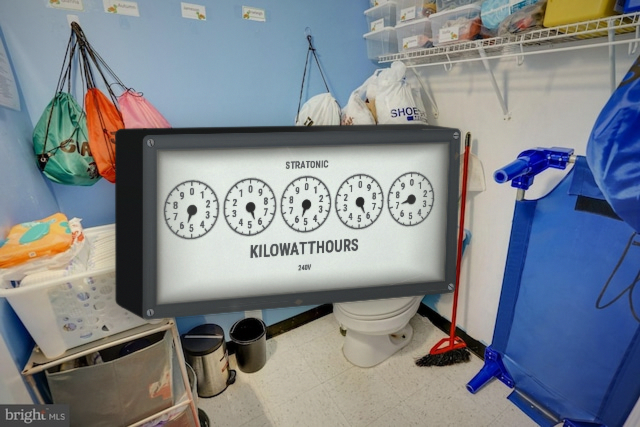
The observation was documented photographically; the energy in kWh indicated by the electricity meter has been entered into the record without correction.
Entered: 55557 kWh
